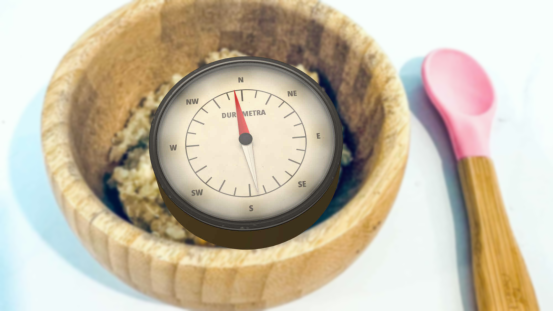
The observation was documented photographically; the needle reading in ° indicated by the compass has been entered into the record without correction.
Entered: 352.5 °
